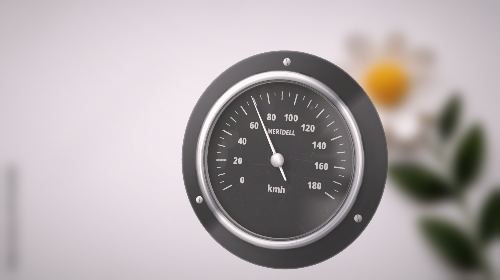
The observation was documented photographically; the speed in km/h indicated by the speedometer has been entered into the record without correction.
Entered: 70 km/h
